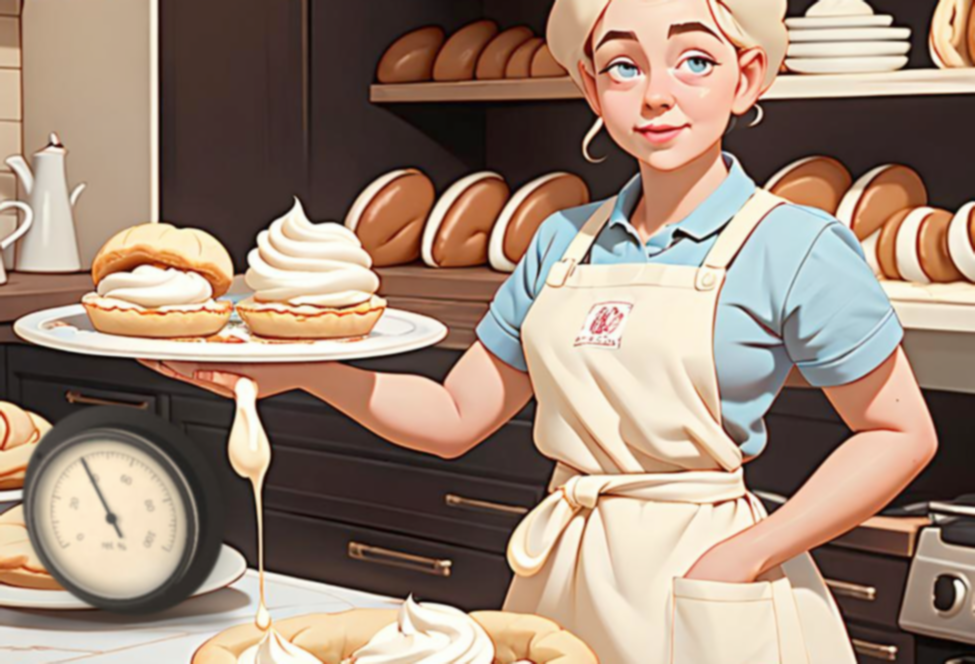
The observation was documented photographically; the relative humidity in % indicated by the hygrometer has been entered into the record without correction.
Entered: 40 %
